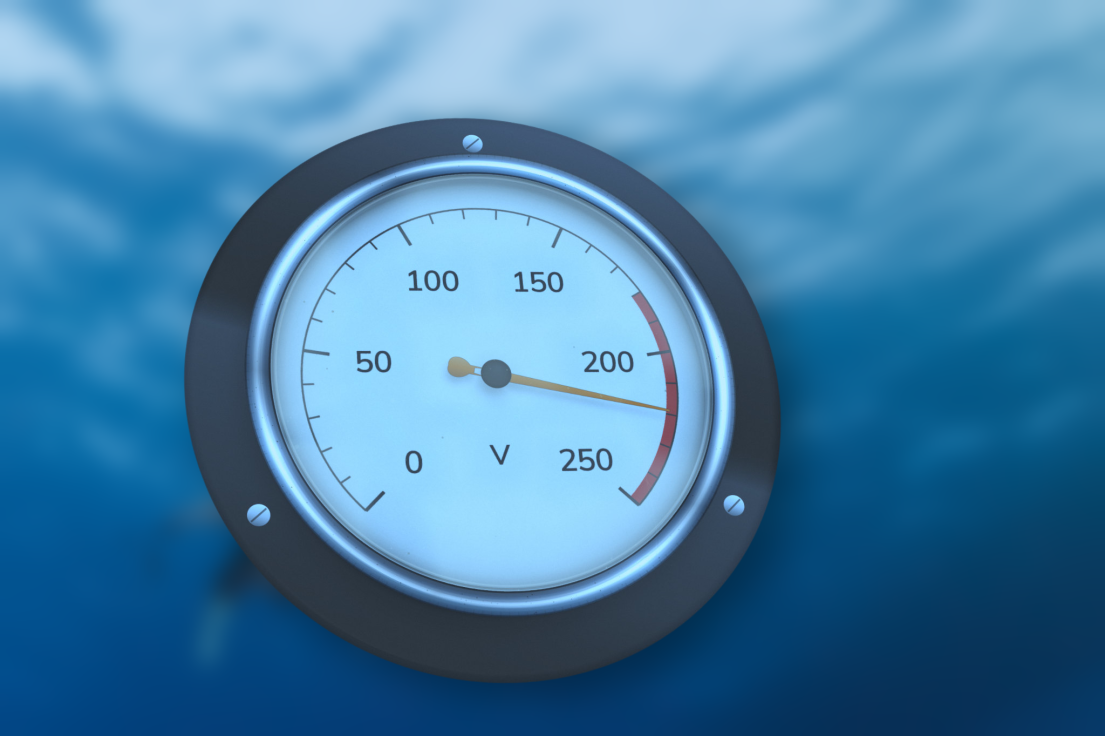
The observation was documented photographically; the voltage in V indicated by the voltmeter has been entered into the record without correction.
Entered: 220 V
